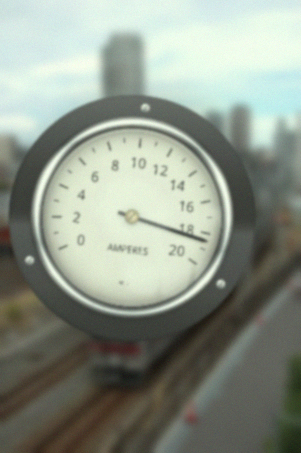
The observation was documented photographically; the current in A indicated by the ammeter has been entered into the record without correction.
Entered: 18.5 A
